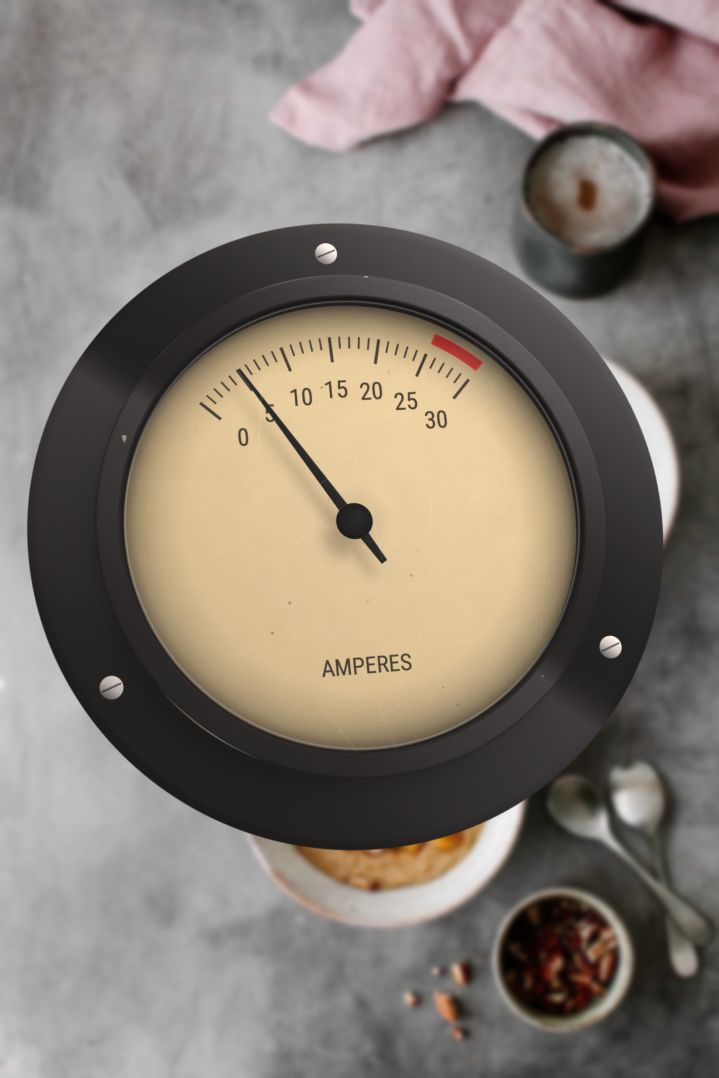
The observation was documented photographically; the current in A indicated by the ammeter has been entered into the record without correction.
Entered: 5 A
